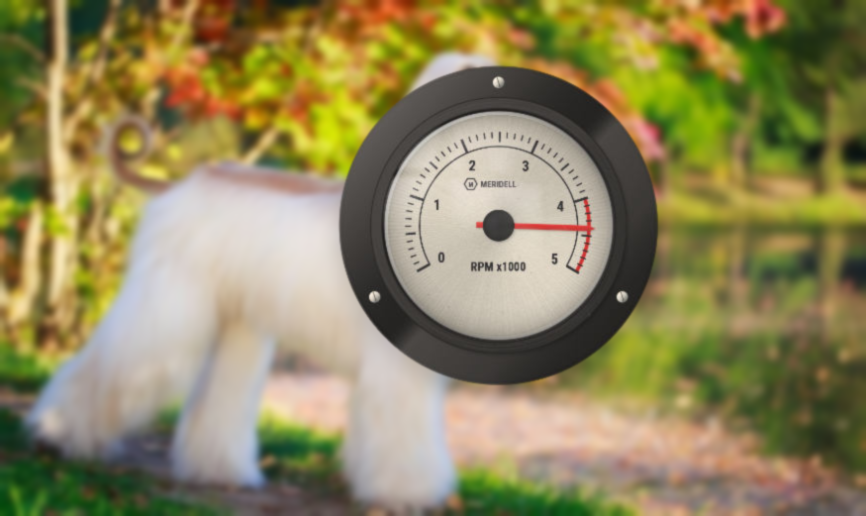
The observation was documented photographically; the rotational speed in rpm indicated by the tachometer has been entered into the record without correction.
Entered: 4400 rpm
